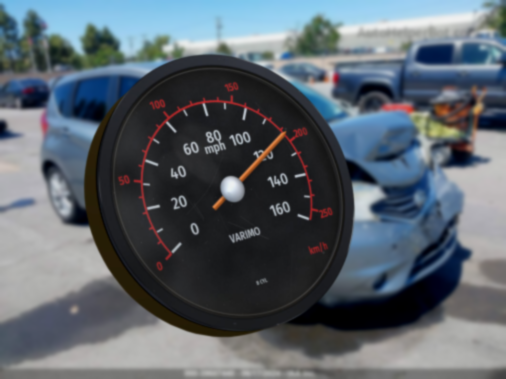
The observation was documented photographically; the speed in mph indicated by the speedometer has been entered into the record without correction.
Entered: 120 mph
